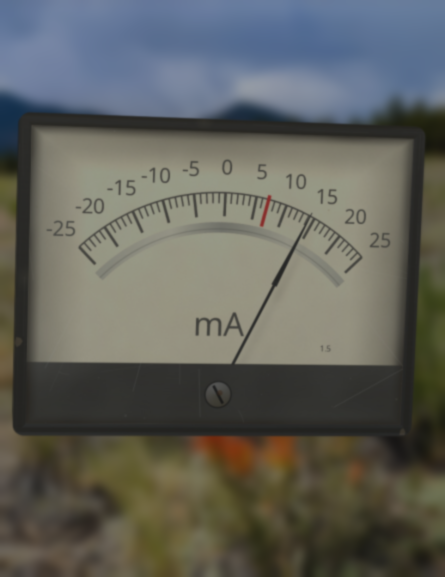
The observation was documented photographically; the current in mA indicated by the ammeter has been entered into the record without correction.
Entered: 14 mA
